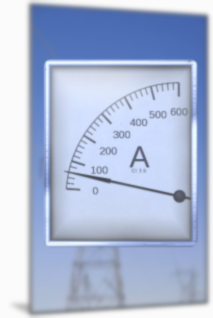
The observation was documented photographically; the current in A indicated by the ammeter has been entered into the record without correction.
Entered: 60 A
